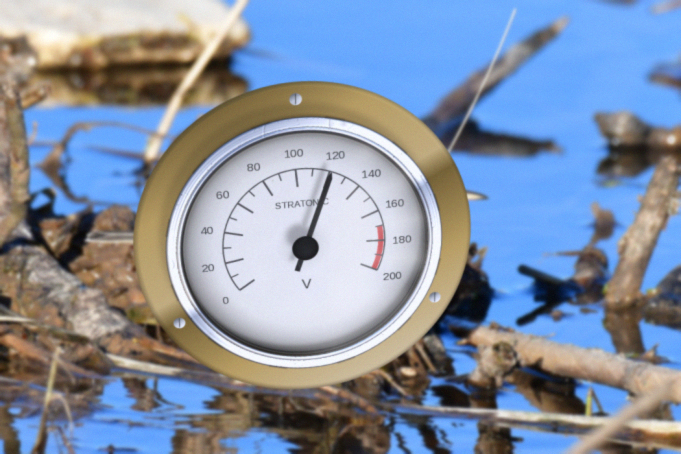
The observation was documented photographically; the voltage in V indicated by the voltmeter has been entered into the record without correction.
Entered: 120 V
